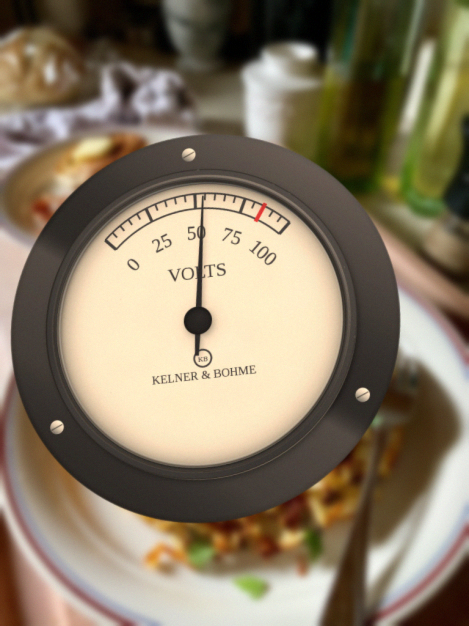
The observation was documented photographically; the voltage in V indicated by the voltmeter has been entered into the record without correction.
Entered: 55 V
